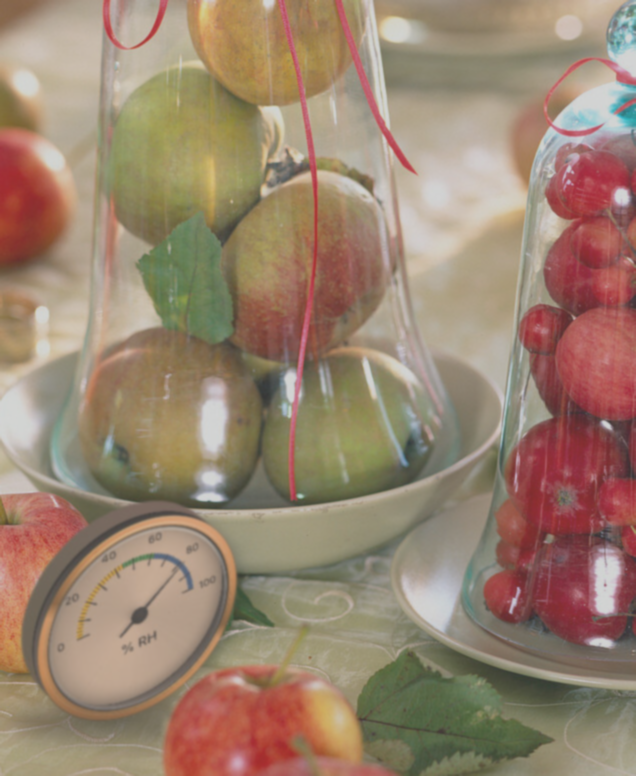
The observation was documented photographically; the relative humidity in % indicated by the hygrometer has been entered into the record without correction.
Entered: 80 %
